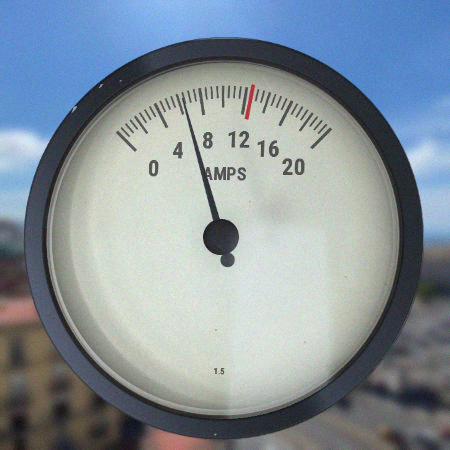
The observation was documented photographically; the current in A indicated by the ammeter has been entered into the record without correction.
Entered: 6.5 A
